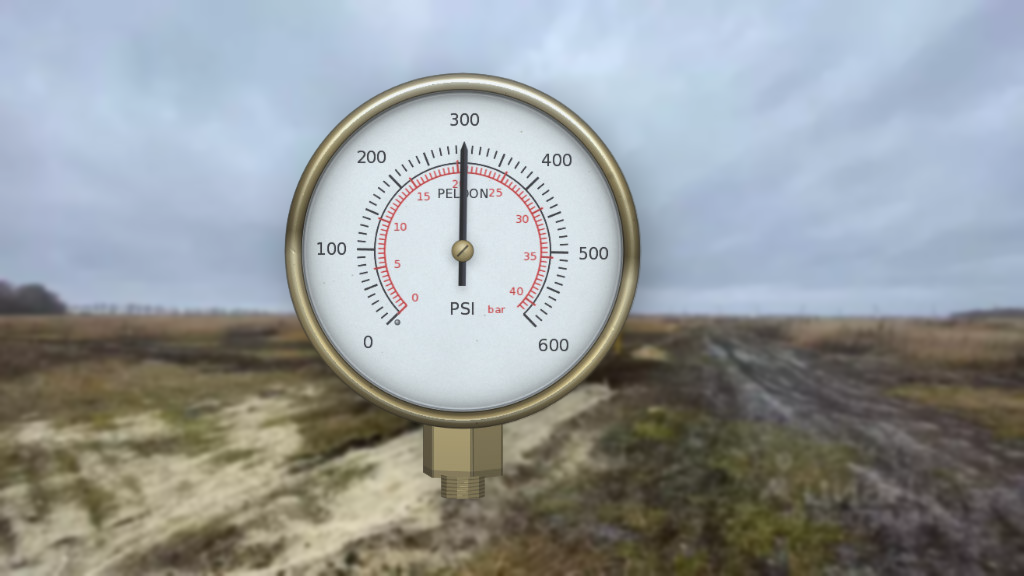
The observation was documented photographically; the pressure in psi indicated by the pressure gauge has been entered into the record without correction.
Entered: 300 psi
